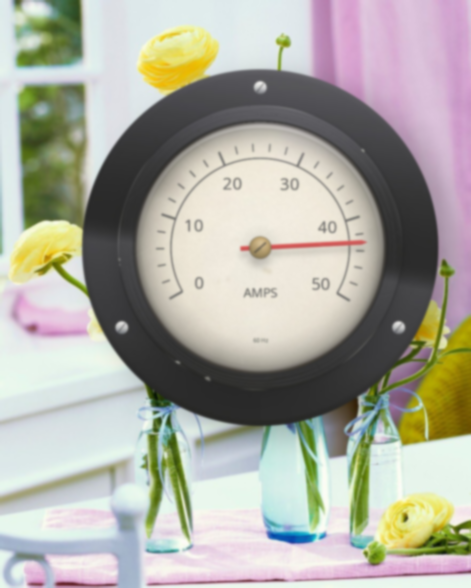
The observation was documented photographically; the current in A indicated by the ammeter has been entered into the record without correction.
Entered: 43 A
